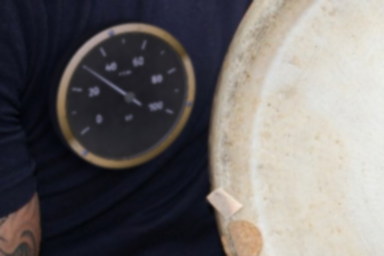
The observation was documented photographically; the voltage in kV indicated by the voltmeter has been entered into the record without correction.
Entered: 30 kV
